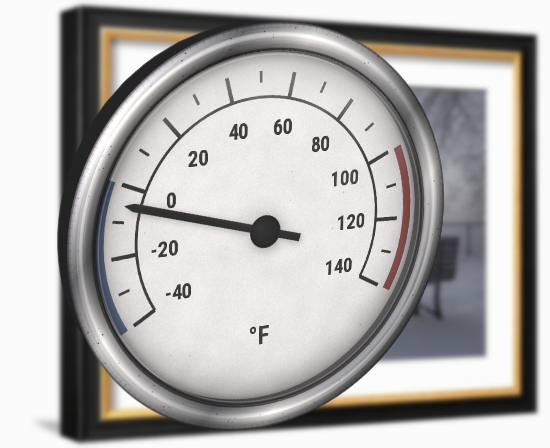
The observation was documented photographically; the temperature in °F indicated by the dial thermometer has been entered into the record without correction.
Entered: -5 °F
